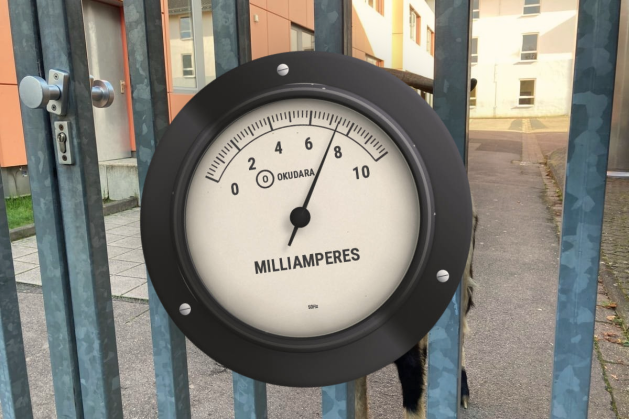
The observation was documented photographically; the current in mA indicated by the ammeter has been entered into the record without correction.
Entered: 7.4 mA
